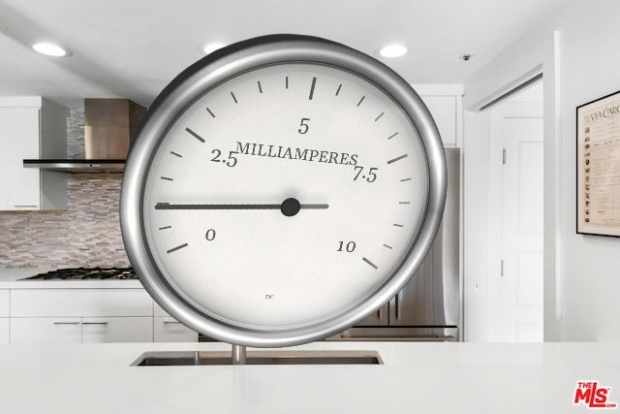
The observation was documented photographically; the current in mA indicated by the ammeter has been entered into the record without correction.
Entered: 1 mA
